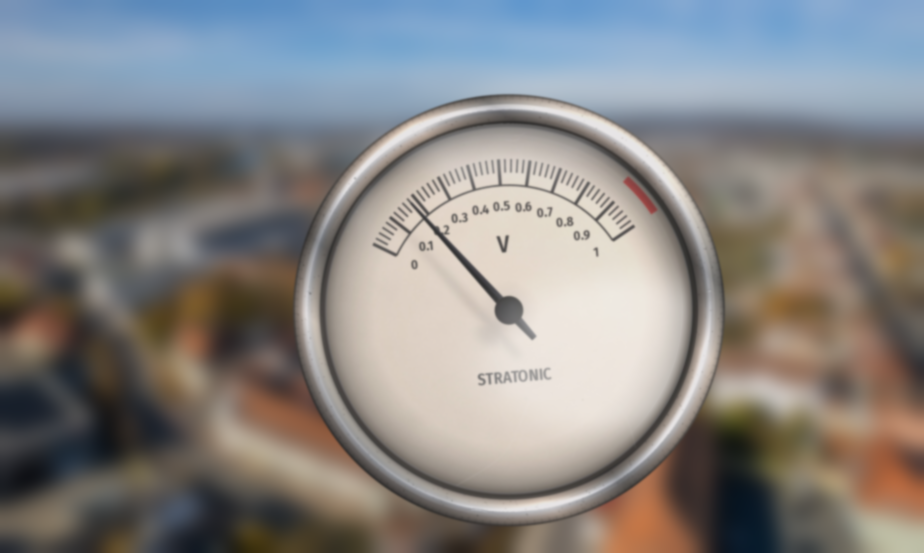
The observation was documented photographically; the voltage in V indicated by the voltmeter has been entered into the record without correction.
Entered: 0.18 V
